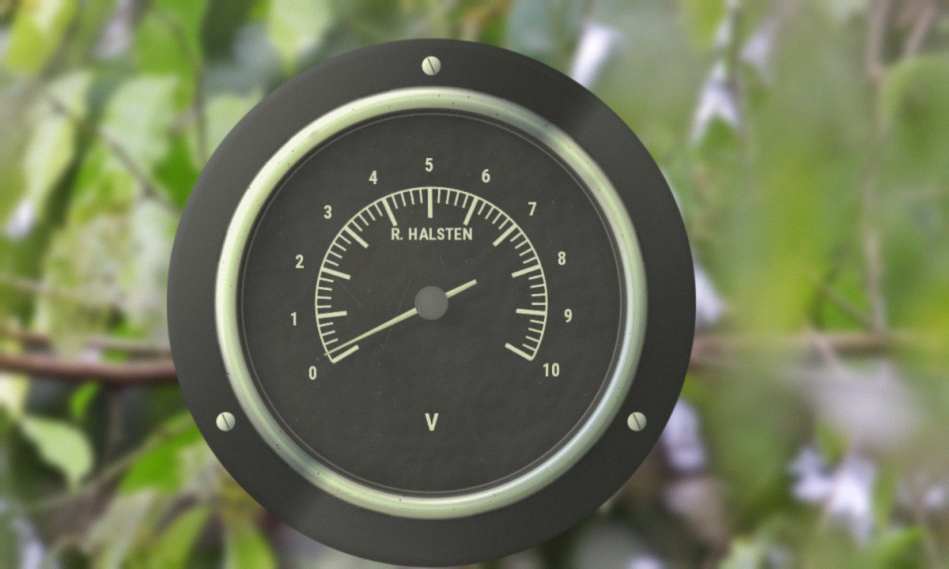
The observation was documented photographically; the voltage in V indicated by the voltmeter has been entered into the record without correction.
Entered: 0.2 V
